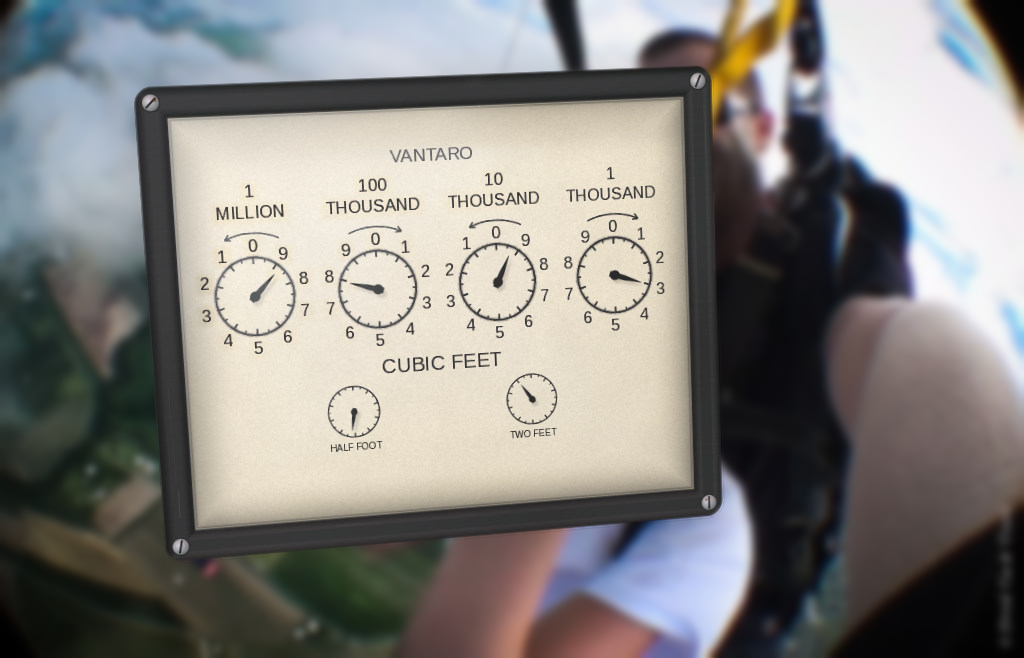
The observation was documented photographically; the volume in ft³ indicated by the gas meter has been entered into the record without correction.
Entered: 879300 ft³
